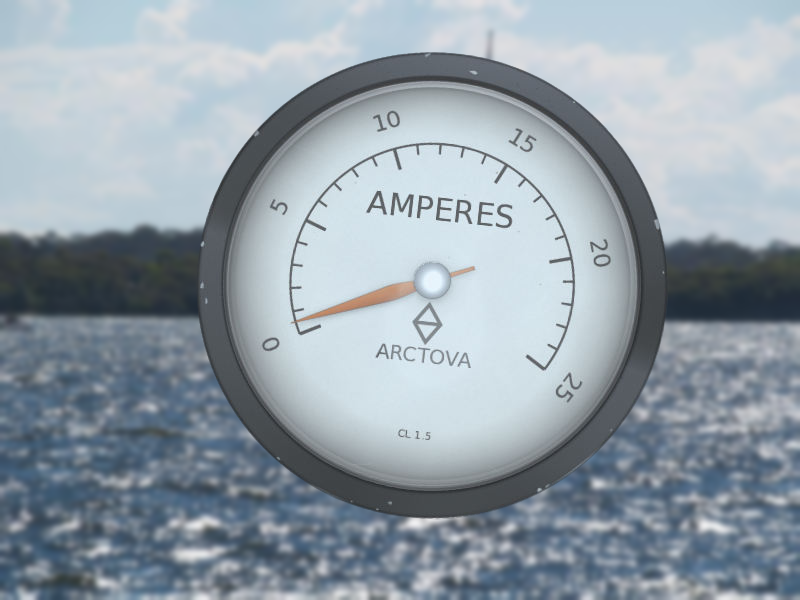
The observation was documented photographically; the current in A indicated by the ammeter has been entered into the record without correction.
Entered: 0.5 A
